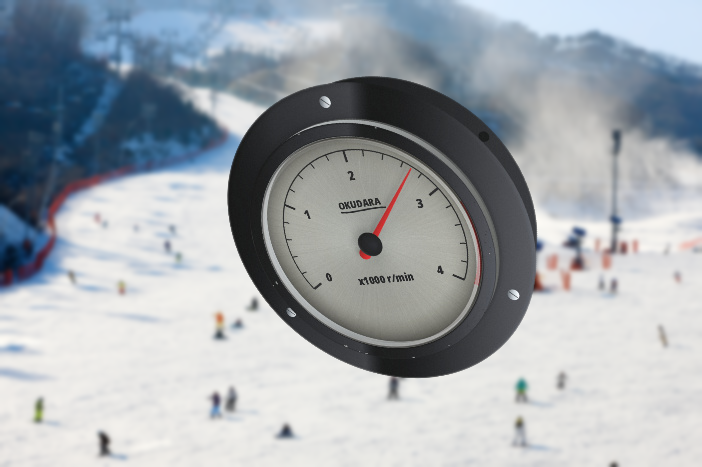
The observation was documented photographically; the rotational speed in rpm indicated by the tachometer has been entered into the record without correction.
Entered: 2700 rpm
